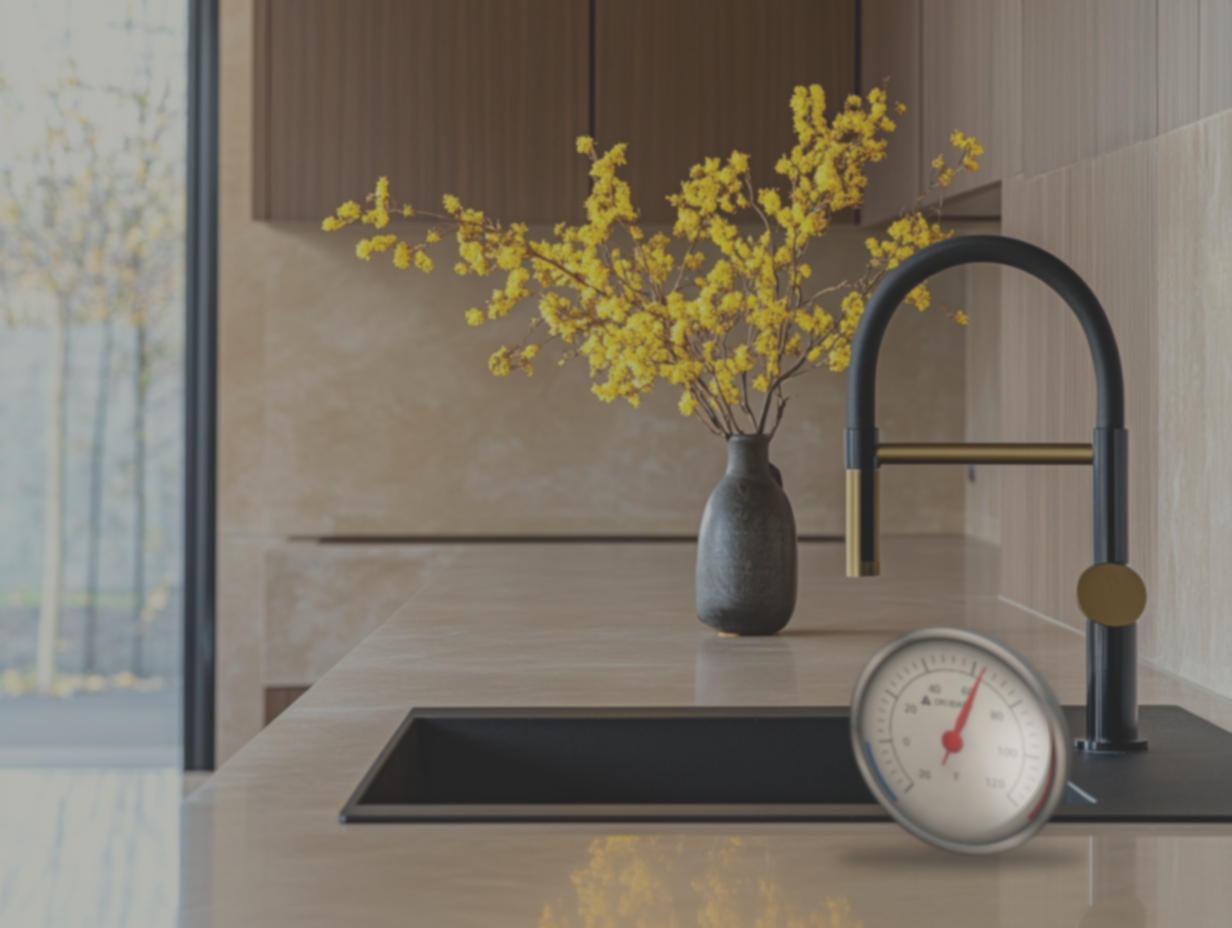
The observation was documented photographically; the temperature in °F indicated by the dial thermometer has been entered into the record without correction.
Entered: 64 °F
